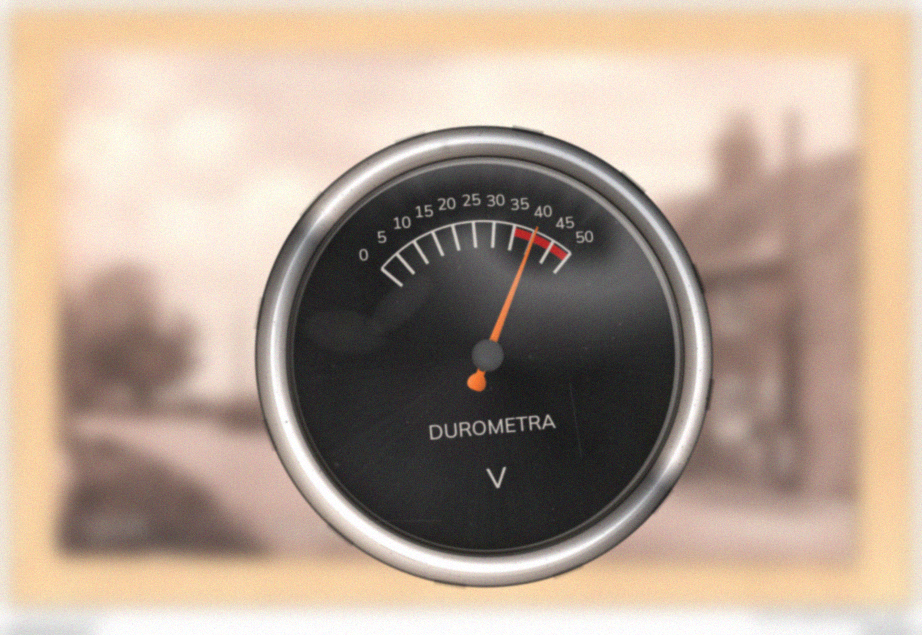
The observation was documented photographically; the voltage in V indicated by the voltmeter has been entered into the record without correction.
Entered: 40 V
